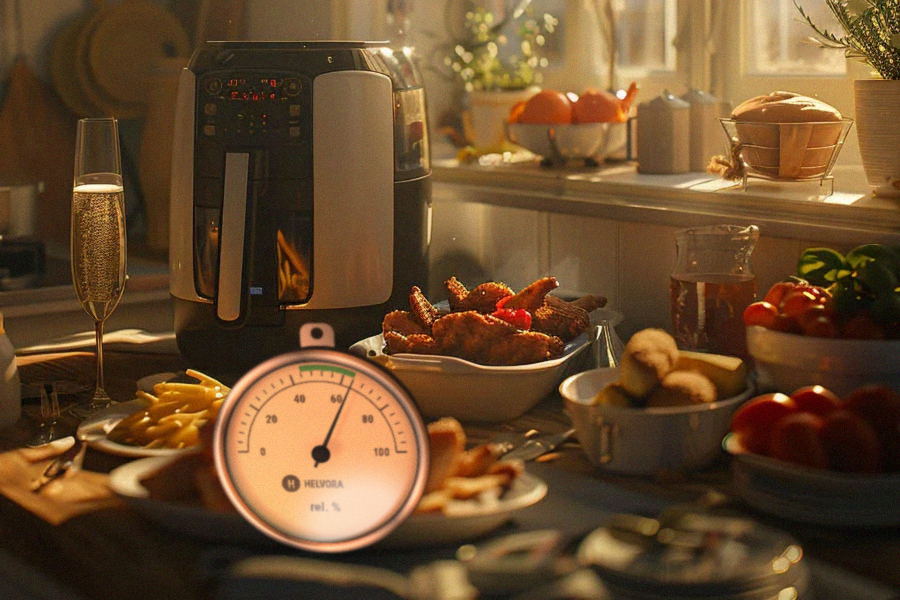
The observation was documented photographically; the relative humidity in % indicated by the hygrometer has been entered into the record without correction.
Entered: 64 %
